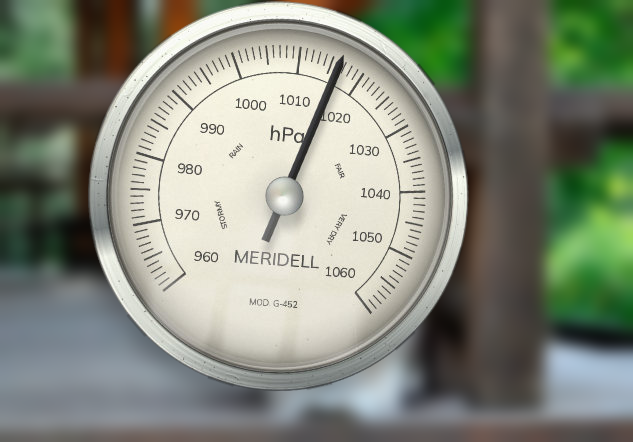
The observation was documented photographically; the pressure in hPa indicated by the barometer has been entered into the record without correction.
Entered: 1016 hPa
